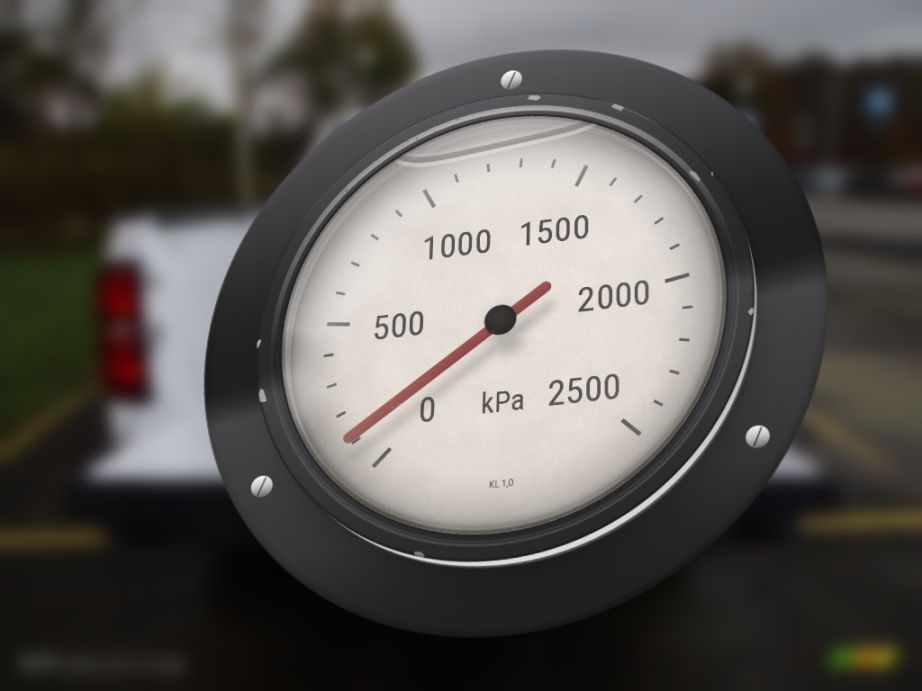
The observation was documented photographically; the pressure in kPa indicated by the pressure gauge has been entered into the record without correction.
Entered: 100 kPa
